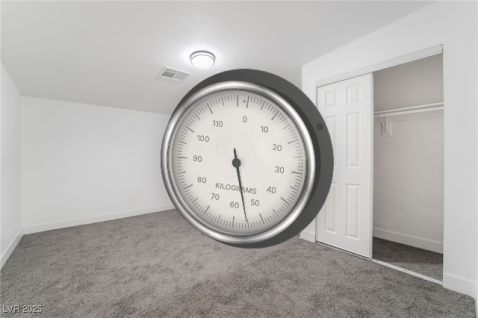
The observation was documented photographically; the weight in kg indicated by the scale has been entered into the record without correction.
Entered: 55 kg
